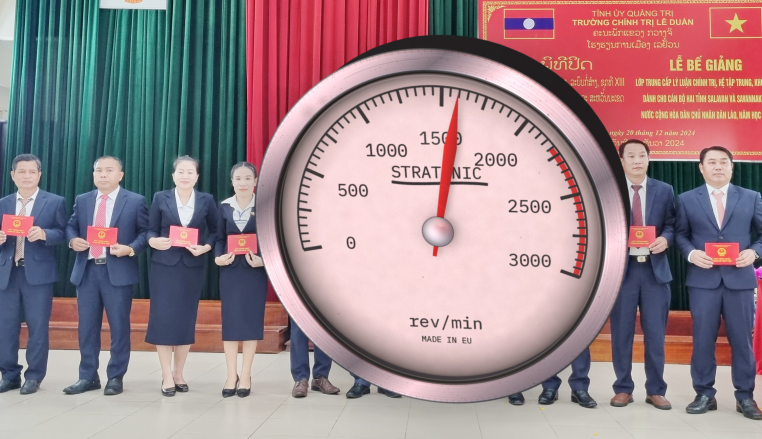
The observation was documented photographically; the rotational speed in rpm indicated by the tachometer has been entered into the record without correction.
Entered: 1600 rpm
